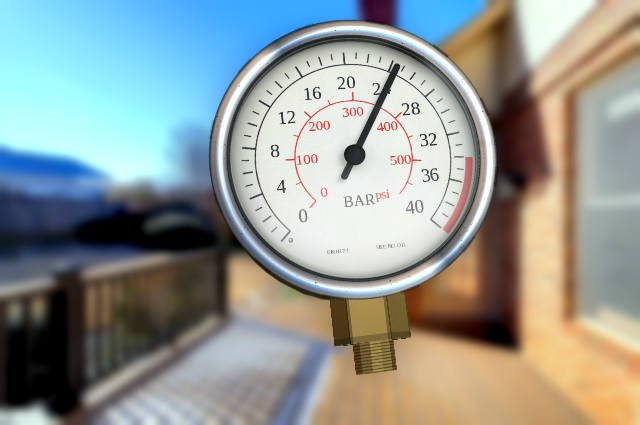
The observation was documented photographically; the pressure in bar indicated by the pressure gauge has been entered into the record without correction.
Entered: 24.5 bar
